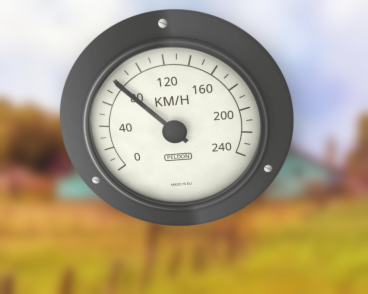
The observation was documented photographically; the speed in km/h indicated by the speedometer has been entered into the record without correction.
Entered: 80 km/h
